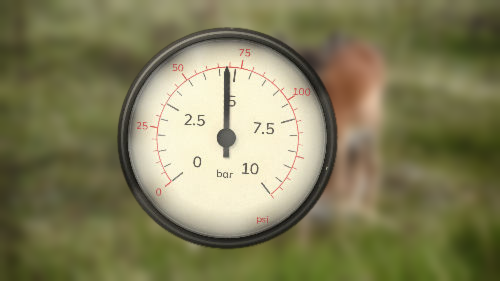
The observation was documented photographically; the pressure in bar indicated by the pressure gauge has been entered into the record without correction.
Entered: 4.75 bar
